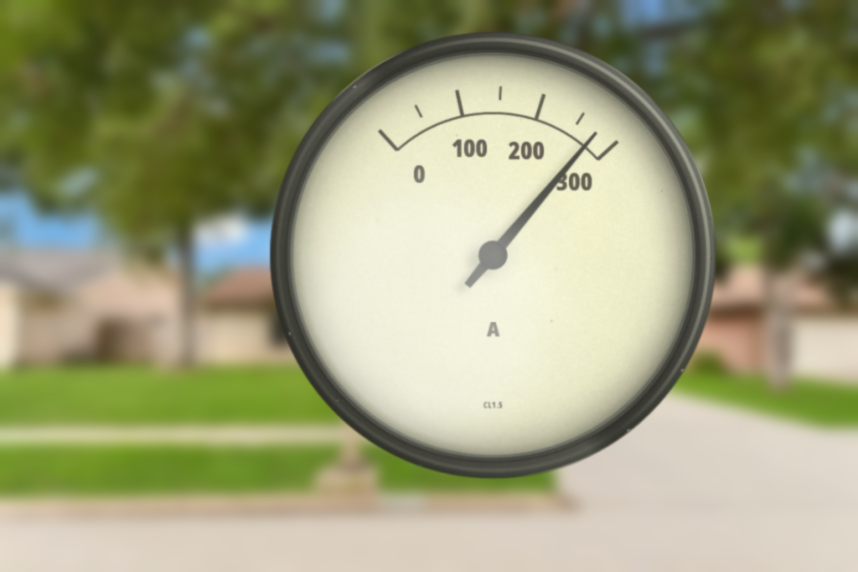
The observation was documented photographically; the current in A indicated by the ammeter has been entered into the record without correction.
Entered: 275 A
